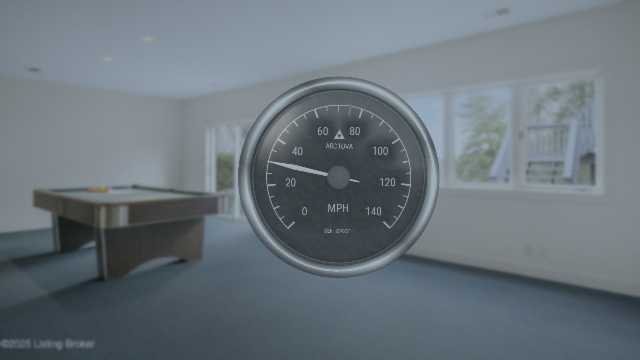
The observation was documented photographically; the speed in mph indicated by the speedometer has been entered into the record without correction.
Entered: 30 mph
